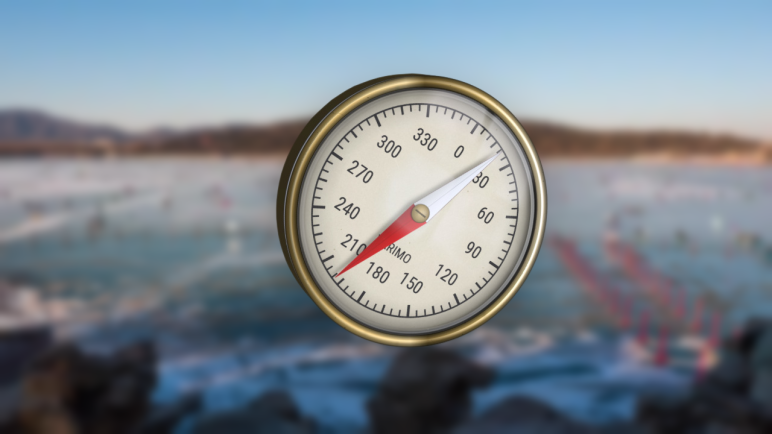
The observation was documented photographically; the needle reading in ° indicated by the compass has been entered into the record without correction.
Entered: 200 °
